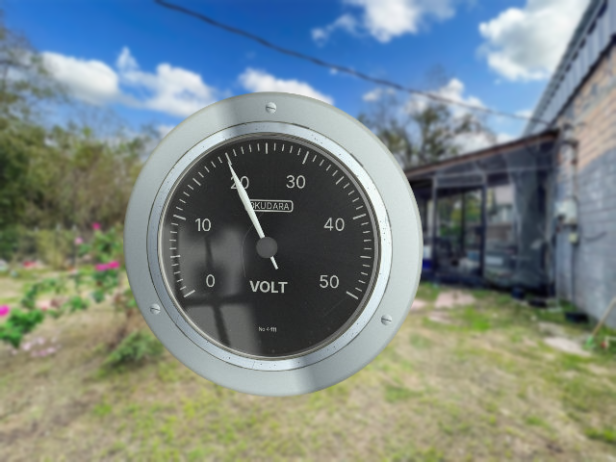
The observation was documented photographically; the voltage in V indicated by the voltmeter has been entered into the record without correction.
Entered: 20 V
